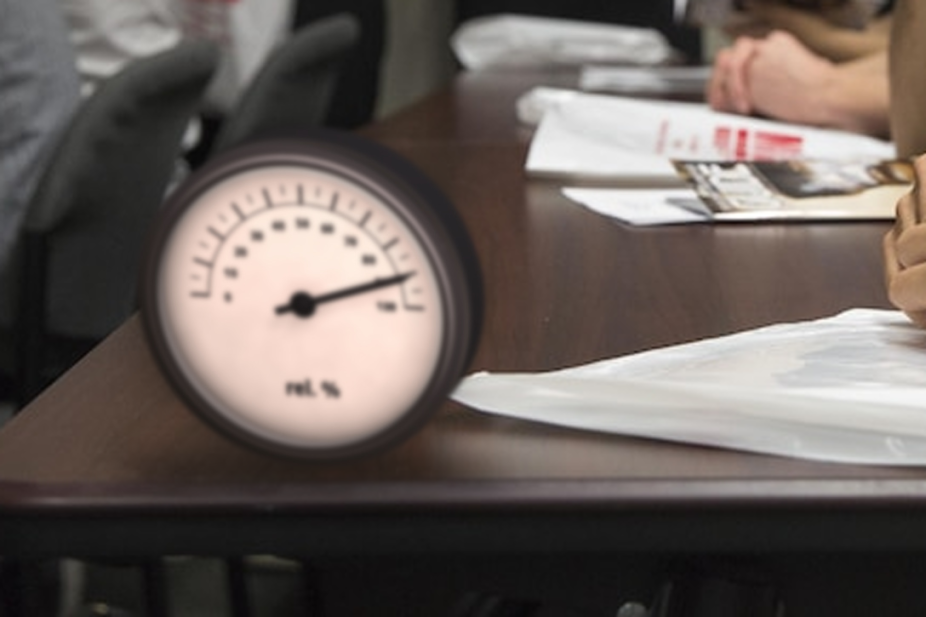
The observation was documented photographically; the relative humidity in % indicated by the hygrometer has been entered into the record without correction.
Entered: 90 %
